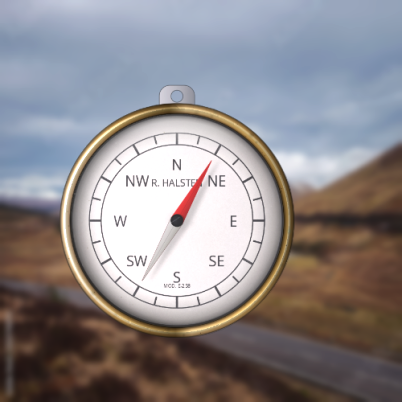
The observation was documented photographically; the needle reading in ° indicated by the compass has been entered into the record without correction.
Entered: 30 °
